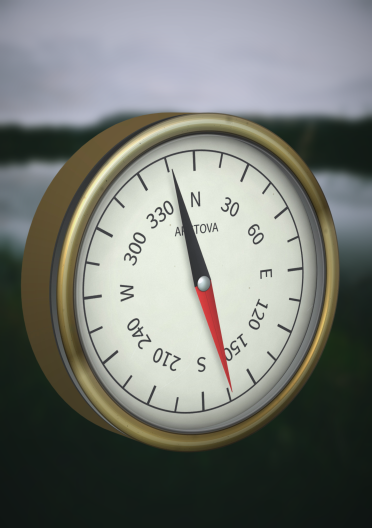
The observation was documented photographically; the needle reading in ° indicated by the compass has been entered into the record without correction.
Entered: 165 °
